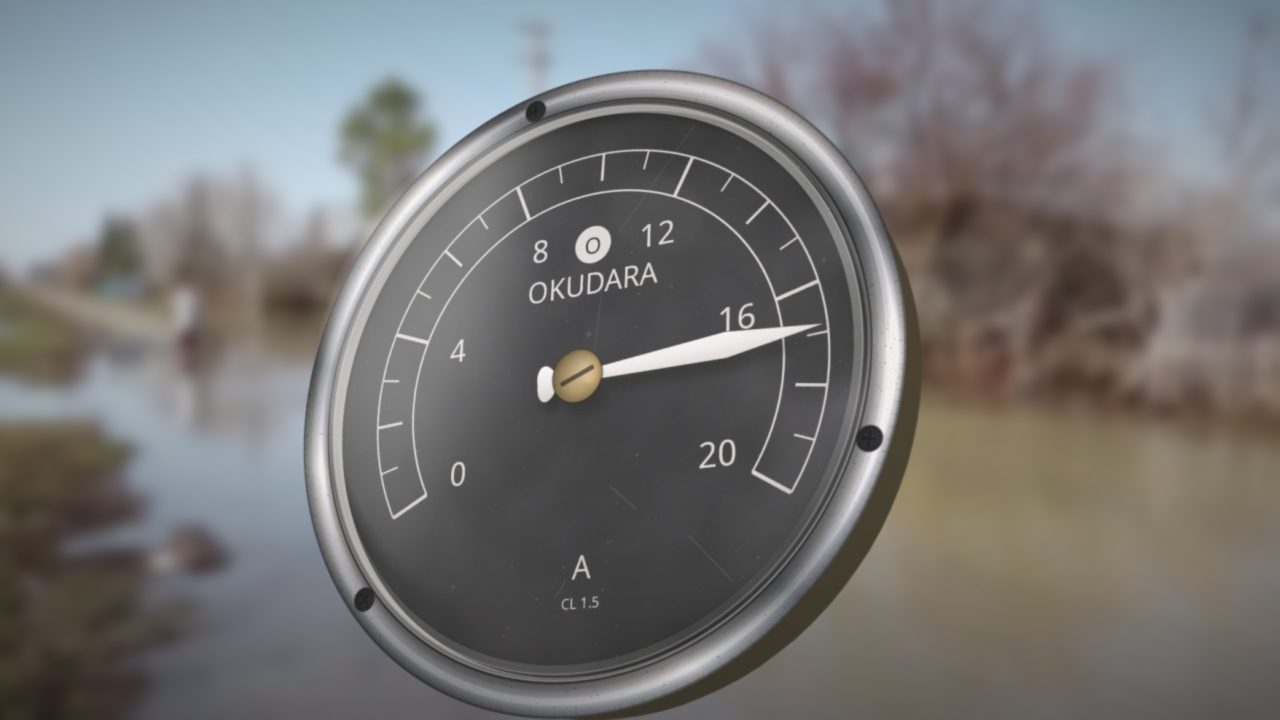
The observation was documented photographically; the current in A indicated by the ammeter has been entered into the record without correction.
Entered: 17 A
